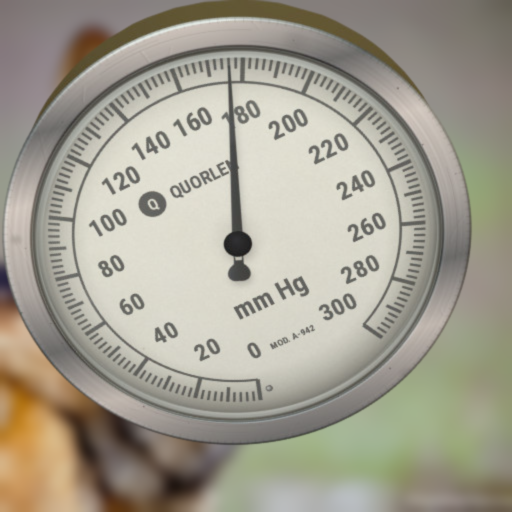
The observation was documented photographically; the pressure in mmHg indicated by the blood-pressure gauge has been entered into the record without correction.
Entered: 176 mmHg
